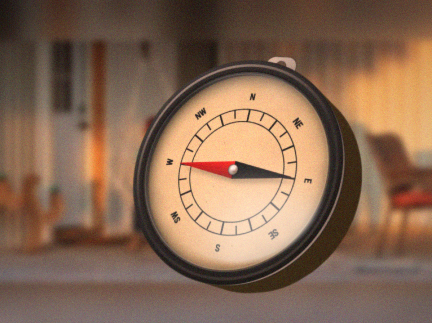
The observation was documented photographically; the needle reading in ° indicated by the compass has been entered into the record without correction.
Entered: 270 °
